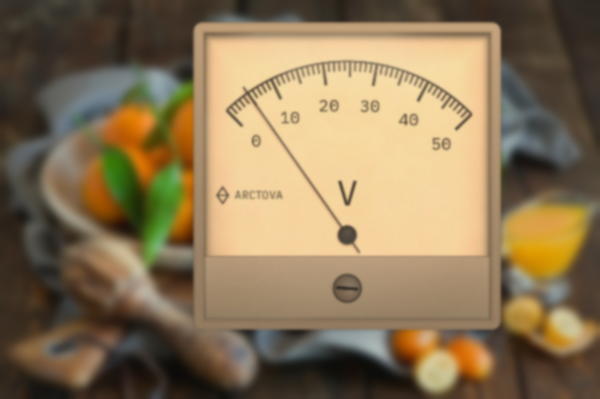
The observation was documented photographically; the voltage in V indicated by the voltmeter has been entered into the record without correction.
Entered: 5 V
